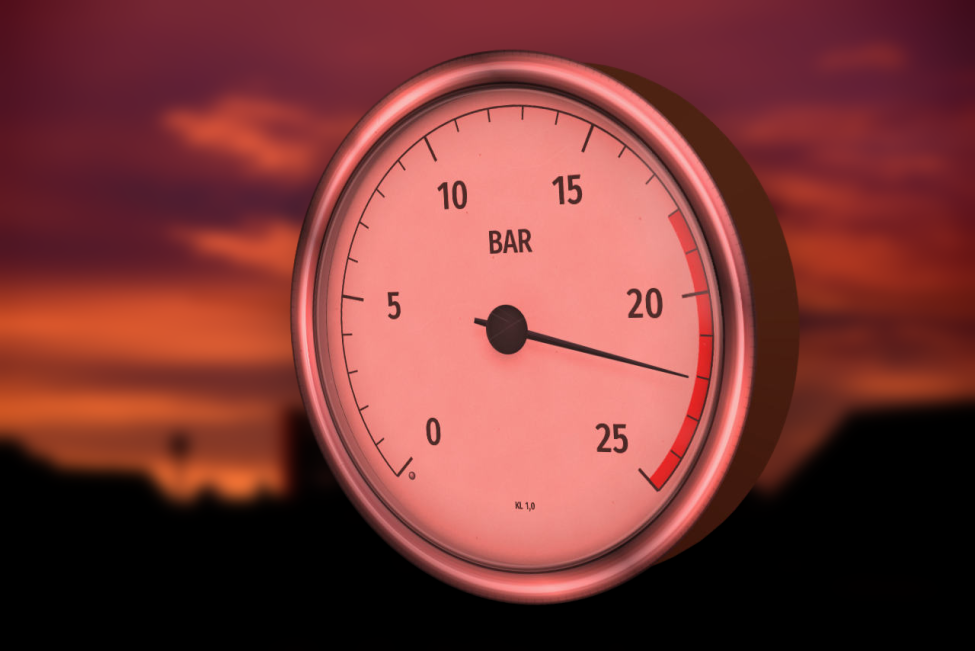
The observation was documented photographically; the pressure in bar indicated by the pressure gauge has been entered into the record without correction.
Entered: 22 bar
